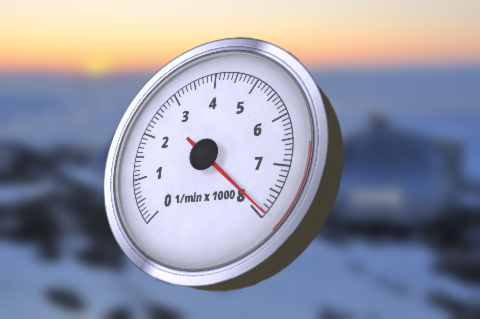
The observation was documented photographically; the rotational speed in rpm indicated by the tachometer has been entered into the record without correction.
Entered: 7900 rpm
